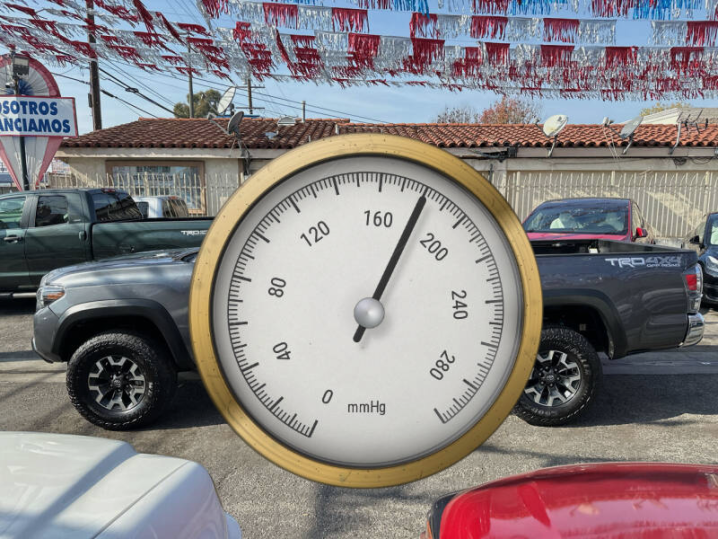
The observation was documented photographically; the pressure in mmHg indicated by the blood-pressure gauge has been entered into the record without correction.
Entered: 180 mmHg
